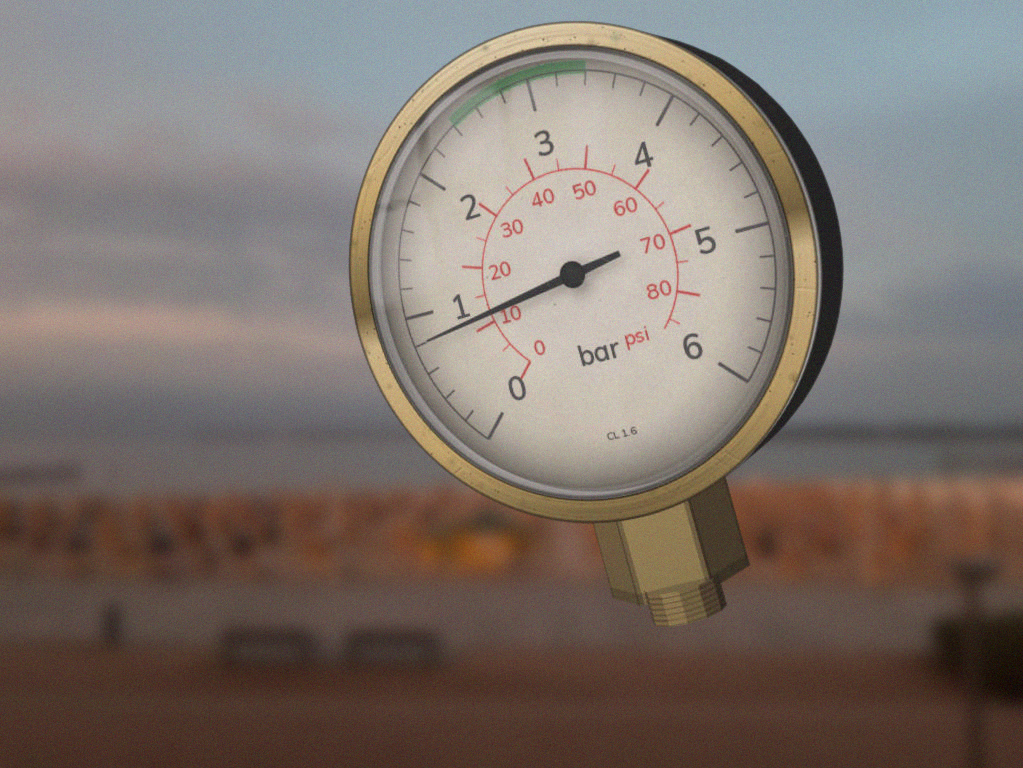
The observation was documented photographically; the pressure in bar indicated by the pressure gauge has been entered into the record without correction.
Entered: 0.8 bar
